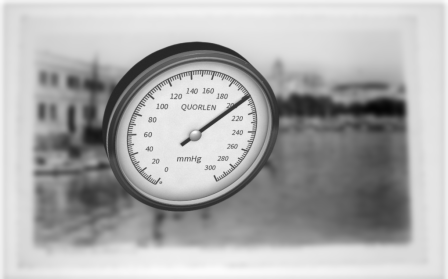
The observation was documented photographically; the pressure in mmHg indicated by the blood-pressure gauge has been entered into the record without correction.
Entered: 200 mmHg
